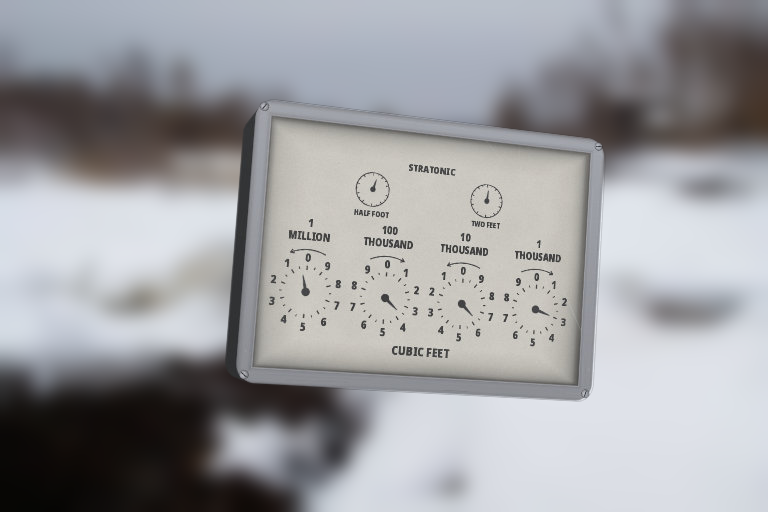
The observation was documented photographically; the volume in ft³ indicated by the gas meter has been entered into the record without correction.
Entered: 36300 ft³
